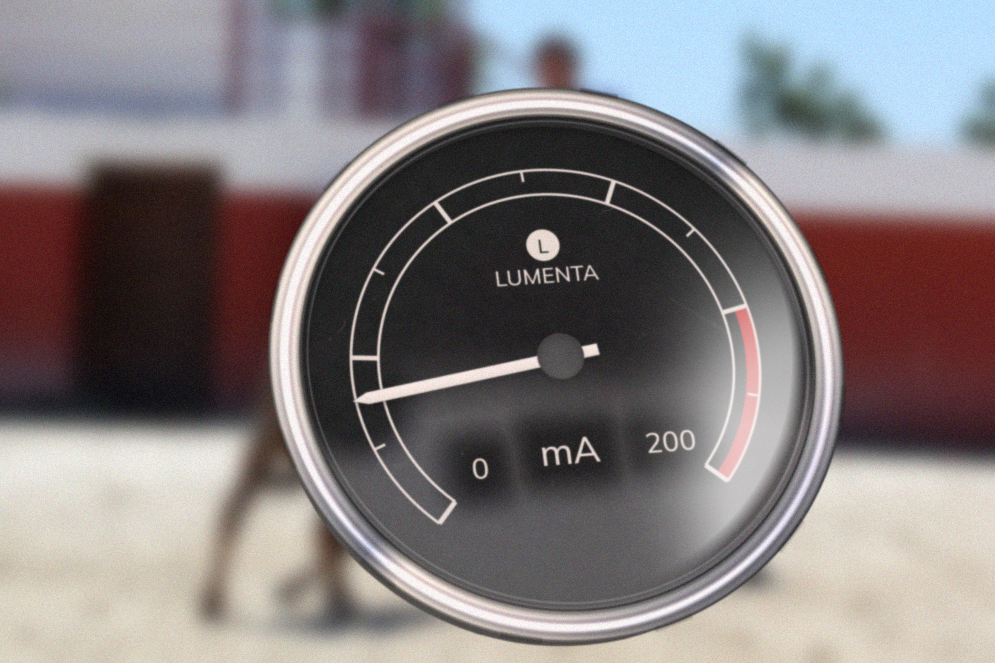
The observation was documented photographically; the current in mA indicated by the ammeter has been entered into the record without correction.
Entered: 30 mA
